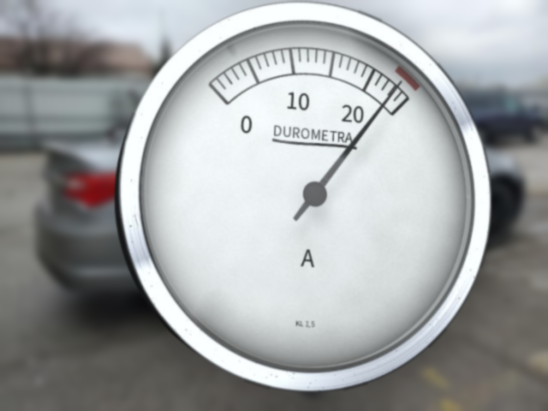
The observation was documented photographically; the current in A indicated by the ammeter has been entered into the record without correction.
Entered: 23 A
